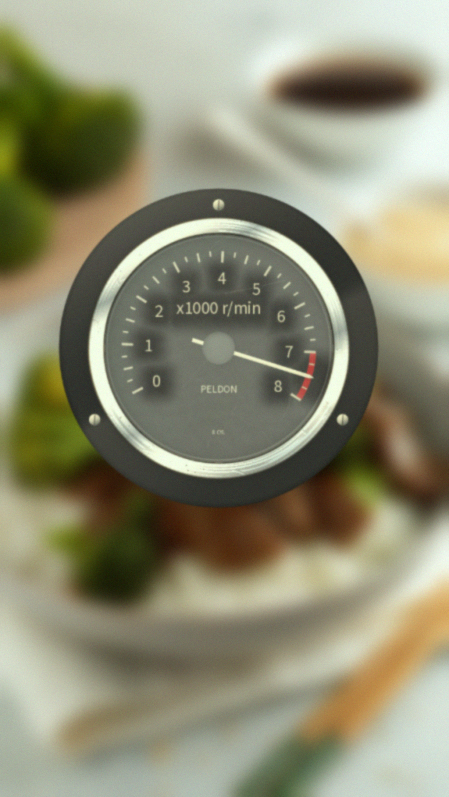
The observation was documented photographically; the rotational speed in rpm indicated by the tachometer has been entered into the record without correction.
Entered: 7500 rpm
